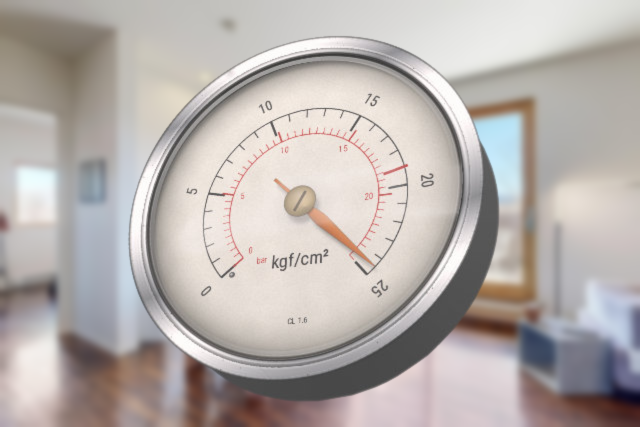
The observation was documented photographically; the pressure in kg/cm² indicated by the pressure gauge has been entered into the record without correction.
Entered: 24.5 kg/cm²
